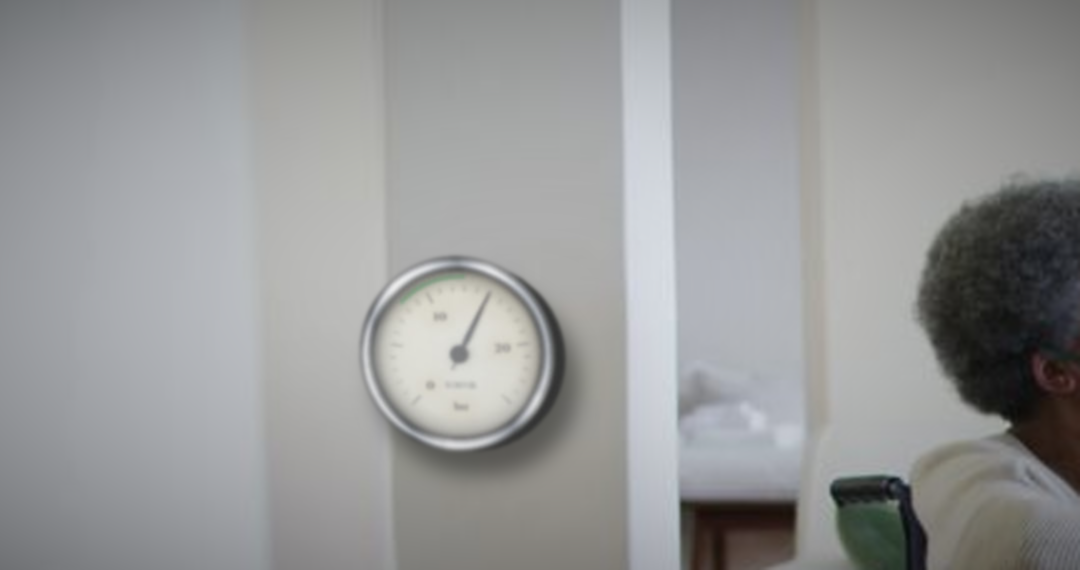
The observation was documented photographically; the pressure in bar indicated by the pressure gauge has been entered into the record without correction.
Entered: 15 bar
